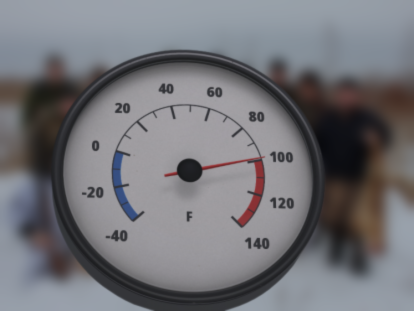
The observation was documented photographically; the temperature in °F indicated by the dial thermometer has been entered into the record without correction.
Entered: 100 °F
